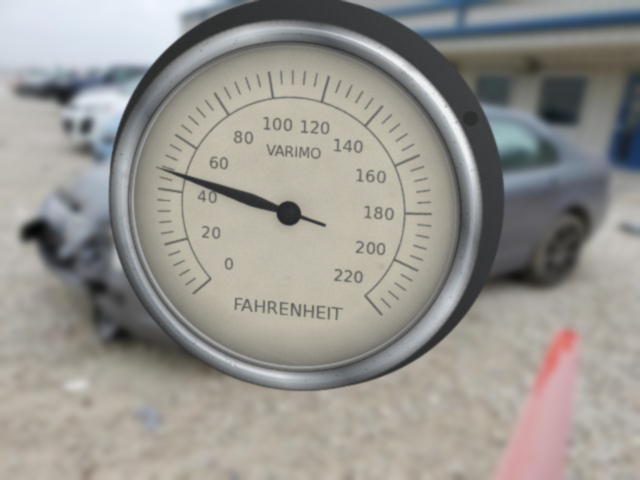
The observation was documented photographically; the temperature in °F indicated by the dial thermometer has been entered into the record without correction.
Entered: 48 °F
